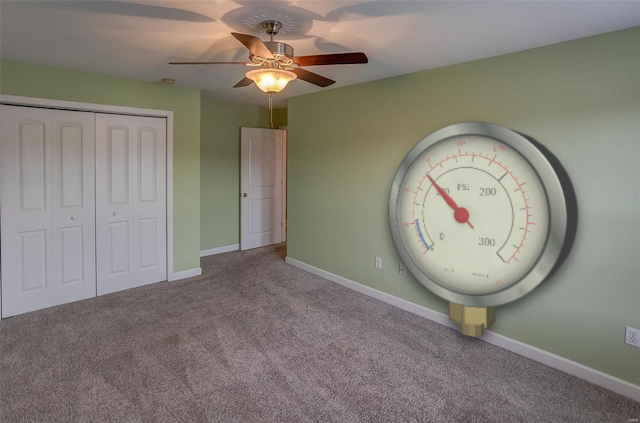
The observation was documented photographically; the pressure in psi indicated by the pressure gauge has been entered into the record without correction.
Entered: 100 psi
